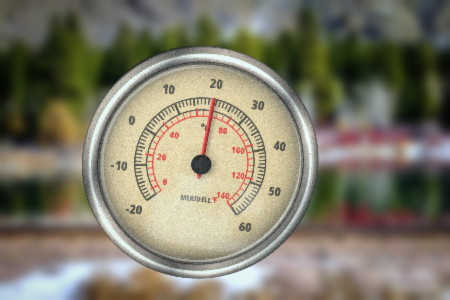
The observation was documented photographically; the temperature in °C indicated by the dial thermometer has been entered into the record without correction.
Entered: 20 °C
